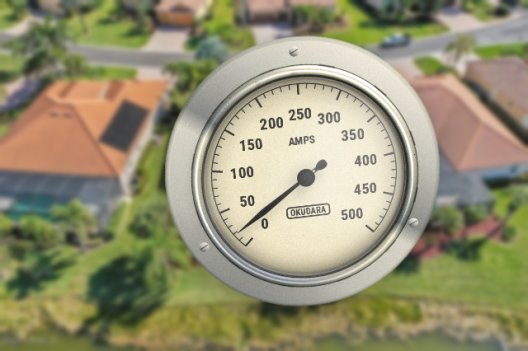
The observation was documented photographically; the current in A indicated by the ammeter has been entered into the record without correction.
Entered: 20 A
